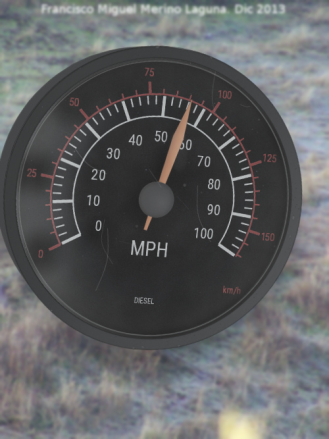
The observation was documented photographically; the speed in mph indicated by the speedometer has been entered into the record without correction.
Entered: 56 mph
